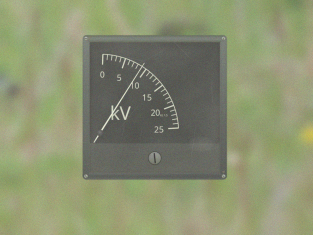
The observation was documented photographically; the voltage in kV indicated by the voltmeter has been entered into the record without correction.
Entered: 9 kV
